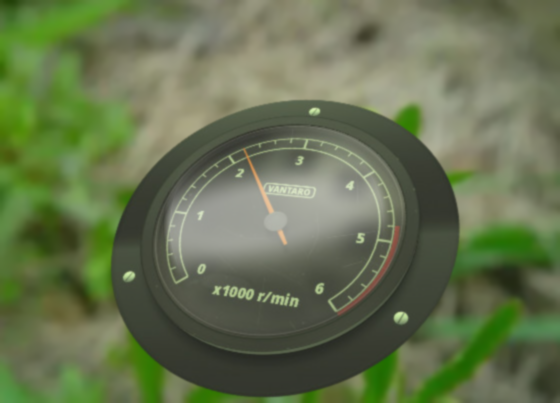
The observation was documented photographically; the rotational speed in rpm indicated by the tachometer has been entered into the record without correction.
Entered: 2200 rpm
